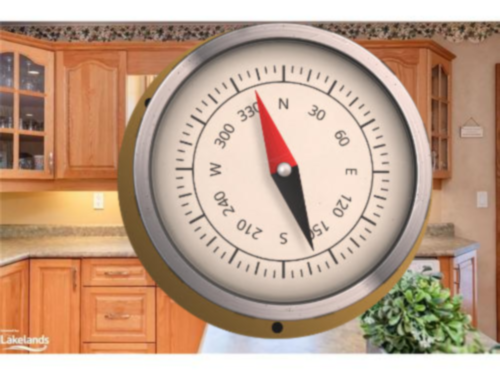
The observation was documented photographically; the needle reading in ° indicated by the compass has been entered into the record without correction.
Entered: 340 °
